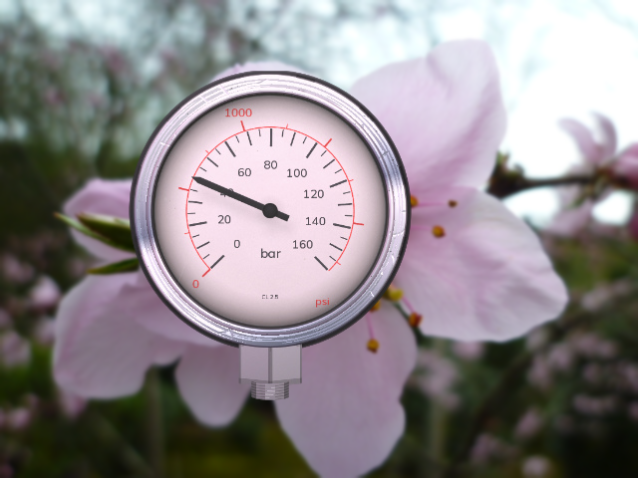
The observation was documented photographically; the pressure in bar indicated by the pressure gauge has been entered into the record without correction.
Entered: 40 bar
